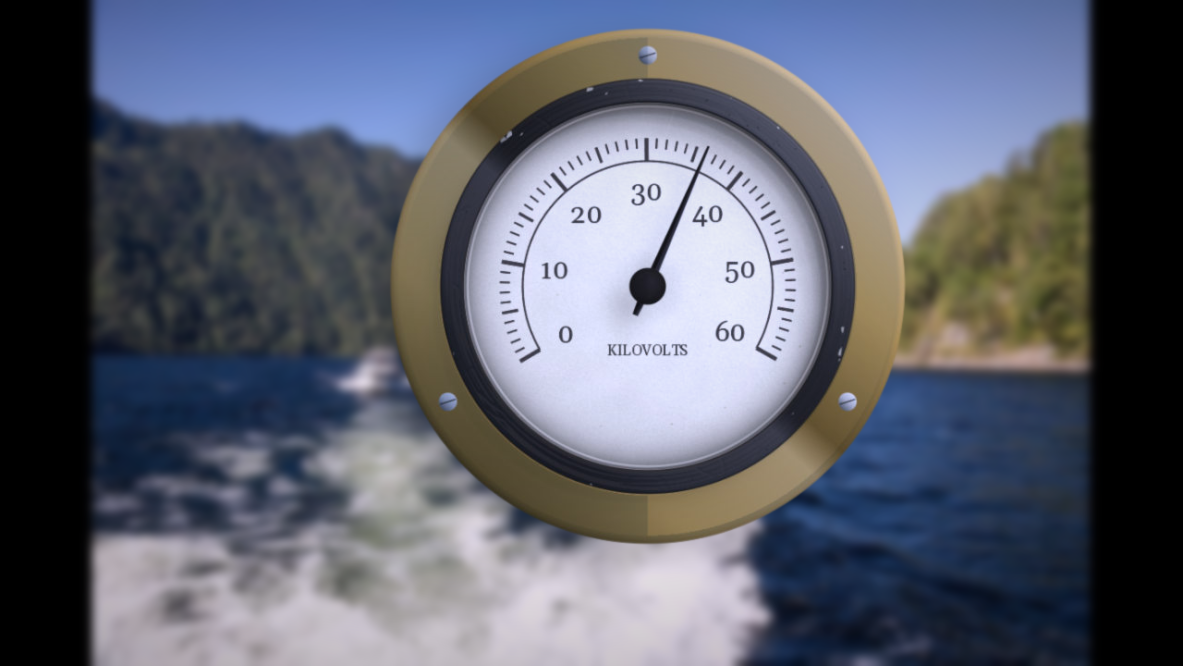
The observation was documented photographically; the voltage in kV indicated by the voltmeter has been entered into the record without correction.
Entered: 36 kV
